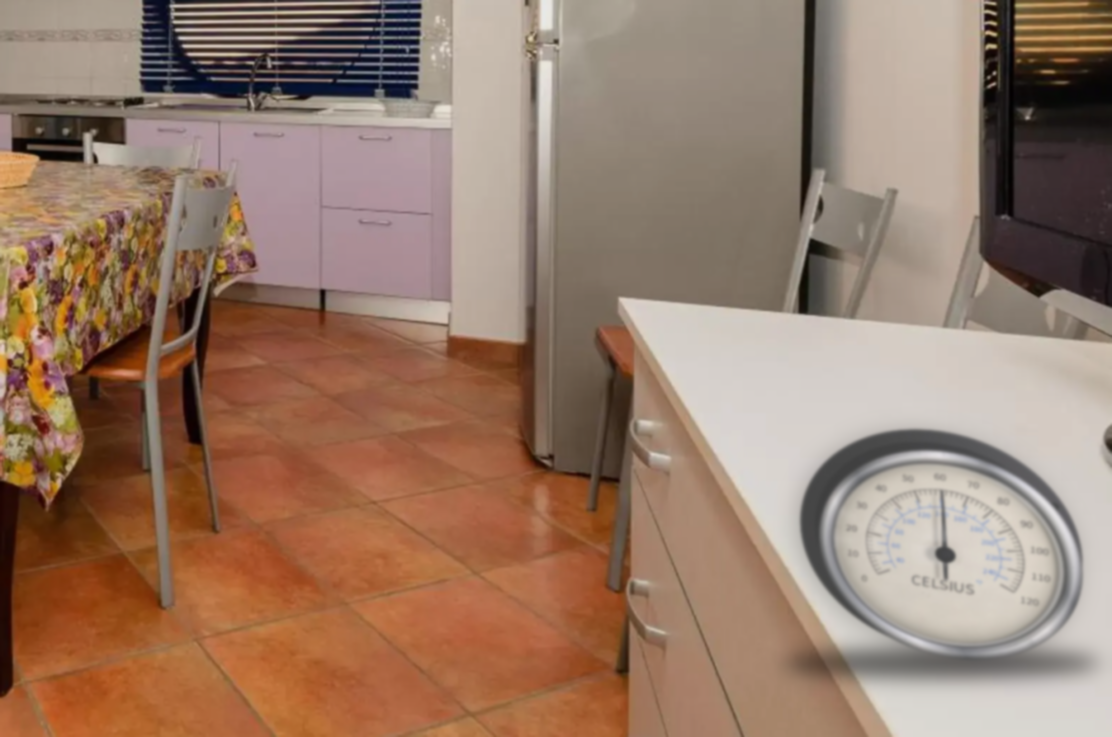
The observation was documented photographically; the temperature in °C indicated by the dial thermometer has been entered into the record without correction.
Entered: 60 °C
